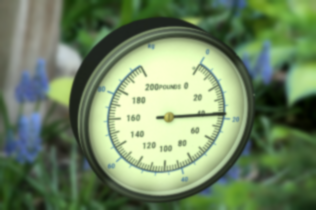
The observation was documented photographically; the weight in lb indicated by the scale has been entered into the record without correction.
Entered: 40 lb
